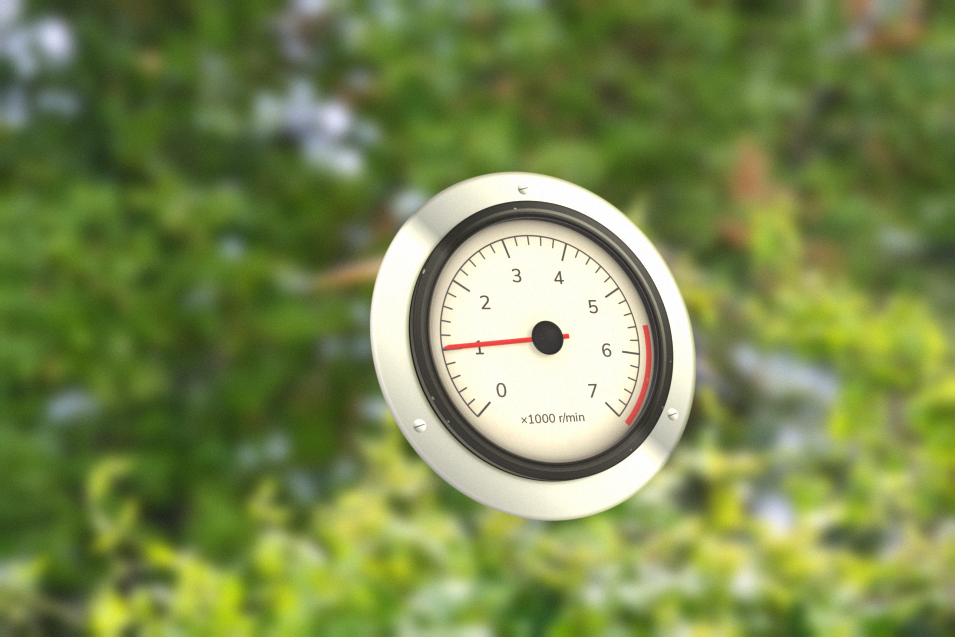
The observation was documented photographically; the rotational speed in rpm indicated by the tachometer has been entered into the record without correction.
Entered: 1000 rpm
